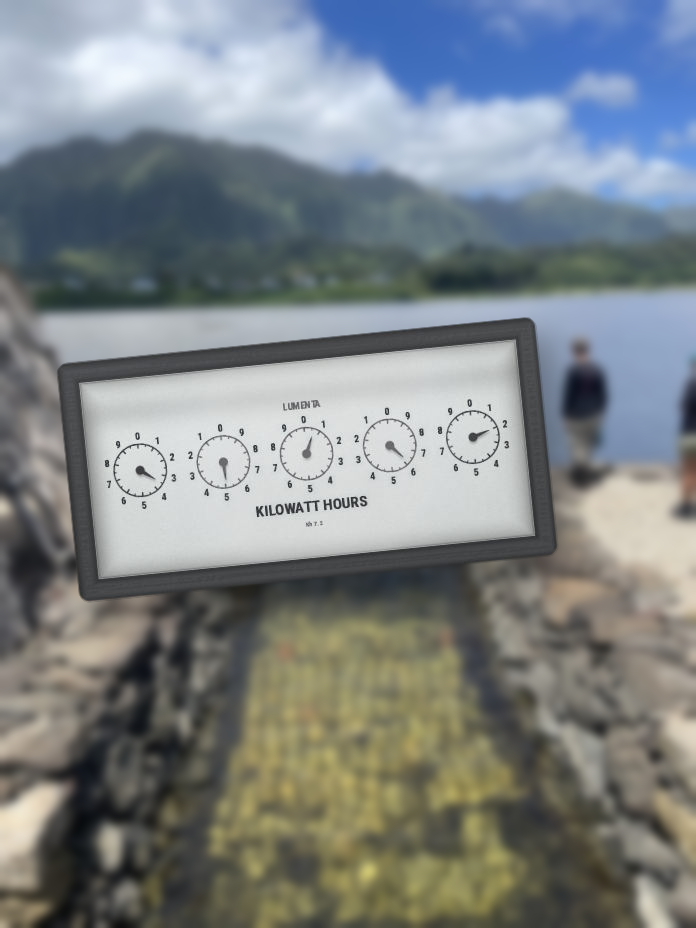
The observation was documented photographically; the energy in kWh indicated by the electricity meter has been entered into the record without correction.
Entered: 35062 kWh
